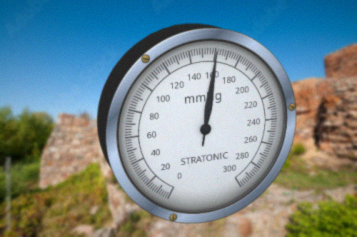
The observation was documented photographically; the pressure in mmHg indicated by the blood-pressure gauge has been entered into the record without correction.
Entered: 160 mmHg
